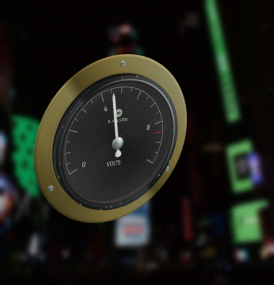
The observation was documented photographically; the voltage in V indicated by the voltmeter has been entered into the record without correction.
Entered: 4.5 V
